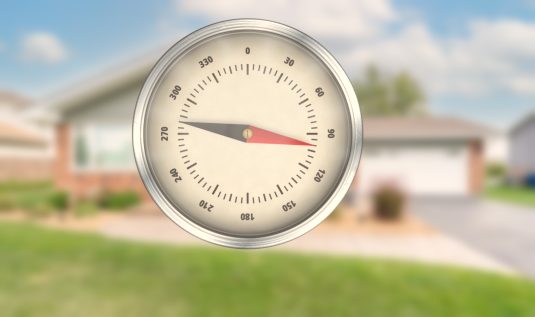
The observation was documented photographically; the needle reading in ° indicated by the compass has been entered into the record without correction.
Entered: 100 °
